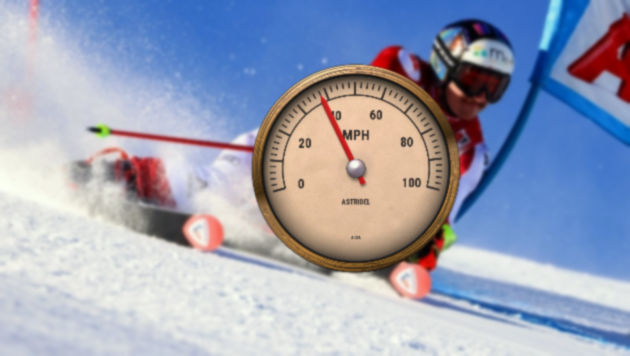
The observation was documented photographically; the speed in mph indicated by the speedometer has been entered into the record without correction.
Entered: 38 mph
